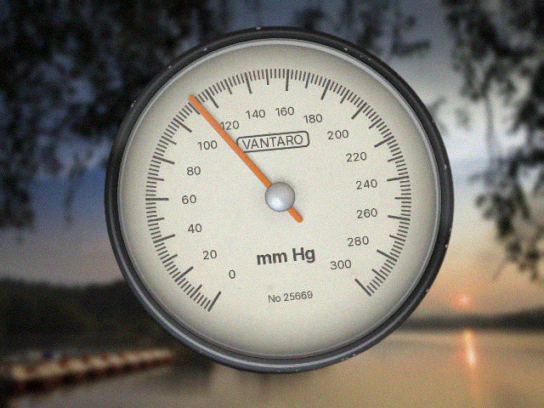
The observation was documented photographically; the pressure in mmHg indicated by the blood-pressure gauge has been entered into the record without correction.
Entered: 112 mmHg
